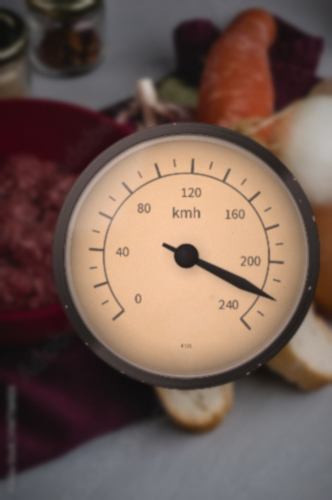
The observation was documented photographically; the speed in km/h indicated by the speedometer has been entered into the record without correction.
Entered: 220 km/h
